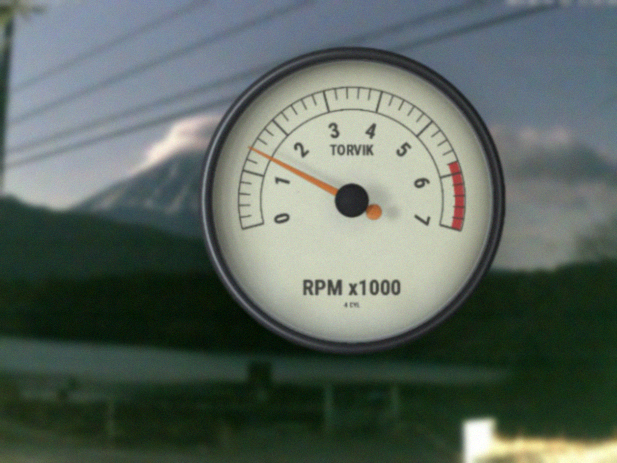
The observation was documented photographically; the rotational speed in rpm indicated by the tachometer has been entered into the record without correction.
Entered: 1400 rpm
